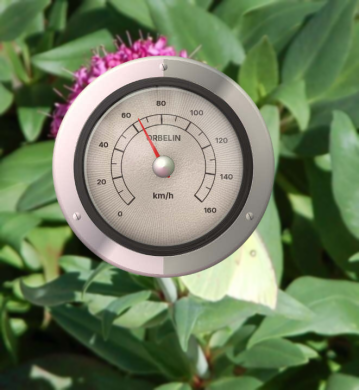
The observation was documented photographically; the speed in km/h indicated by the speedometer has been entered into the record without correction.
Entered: 65 km/h
